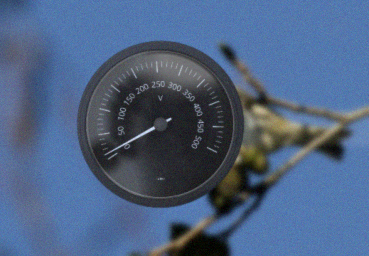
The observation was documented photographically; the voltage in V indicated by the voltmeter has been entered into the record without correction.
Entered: 10 V
